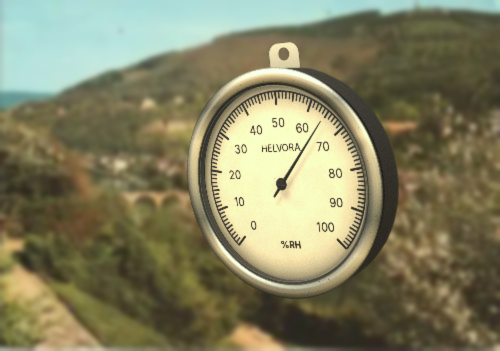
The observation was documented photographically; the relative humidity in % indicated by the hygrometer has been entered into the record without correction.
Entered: 65 %
